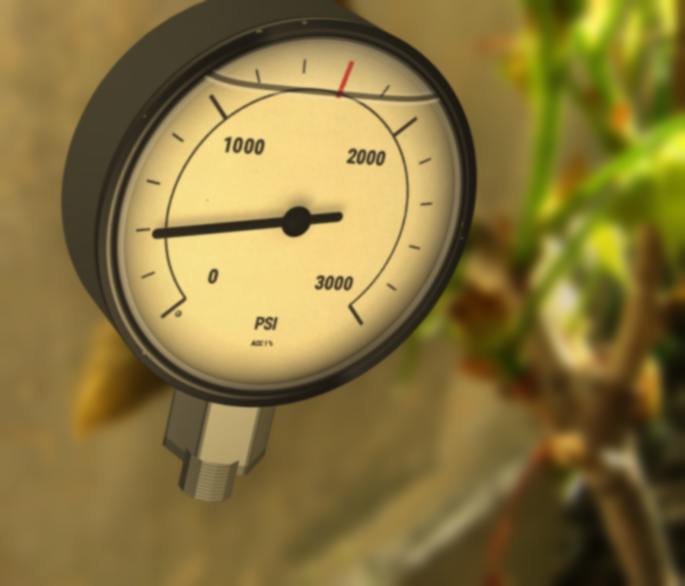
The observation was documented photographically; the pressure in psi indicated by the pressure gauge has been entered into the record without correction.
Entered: 400 psi
